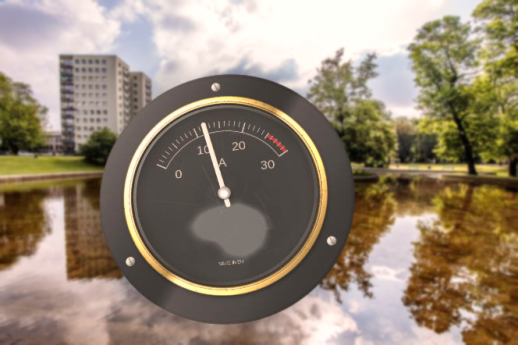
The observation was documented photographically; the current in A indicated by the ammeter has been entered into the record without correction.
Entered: 12 A
